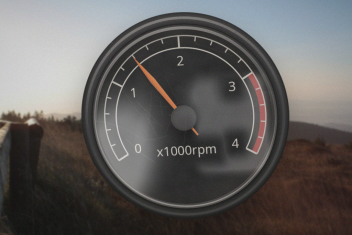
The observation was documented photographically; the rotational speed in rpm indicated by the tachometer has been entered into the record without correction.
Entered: 1400 rpm
